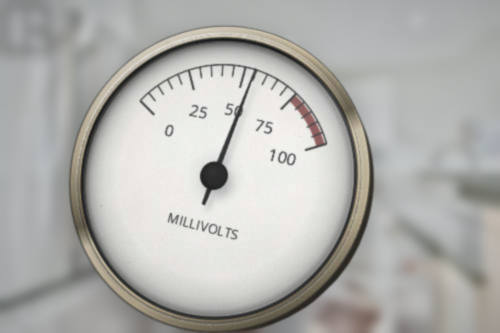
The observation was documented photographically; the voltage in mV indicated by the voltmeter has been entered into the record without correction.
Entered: 55 mV
